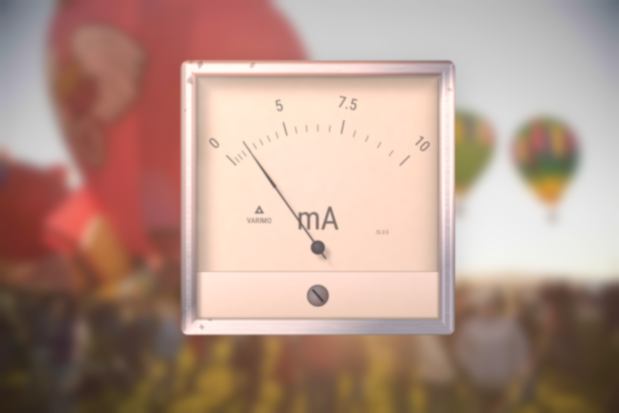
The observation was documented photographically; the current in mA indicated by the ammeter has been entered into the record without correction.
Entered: 2.5 mA
